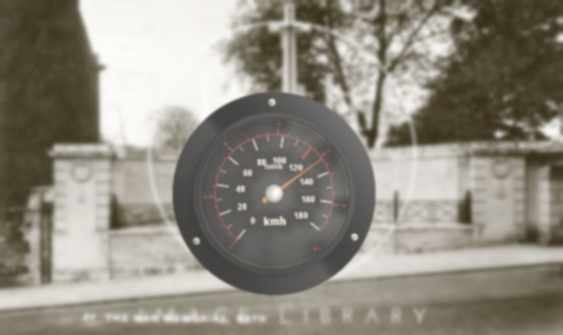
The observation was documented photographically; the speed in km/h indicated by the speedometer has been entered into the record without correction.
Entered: 130 km/h
